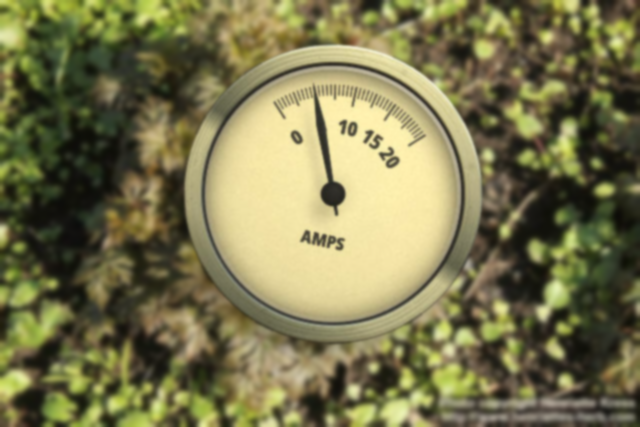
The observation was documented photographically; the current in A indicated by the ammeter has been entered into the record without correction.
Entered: 5 A
